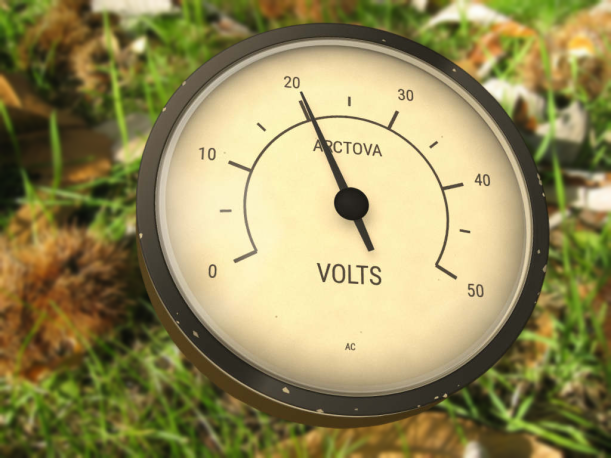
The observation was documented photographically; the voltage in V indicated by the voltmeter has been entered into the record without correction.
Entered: 20 V
